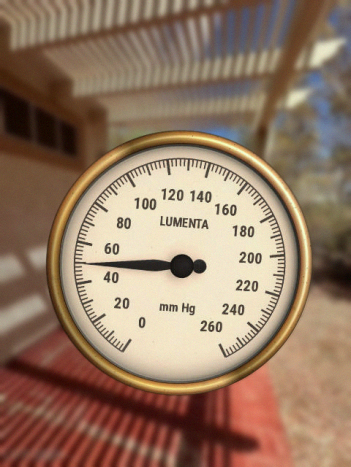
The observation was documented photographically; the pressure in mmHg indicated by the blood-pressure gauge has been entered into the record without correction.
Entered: 50 mmHg
